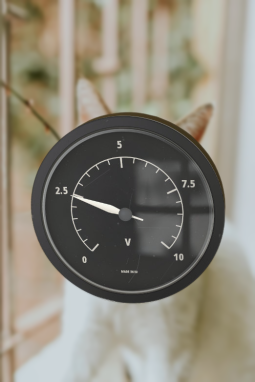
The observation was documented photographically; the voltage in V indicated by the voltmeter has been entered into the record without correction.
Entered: 2.5 V
